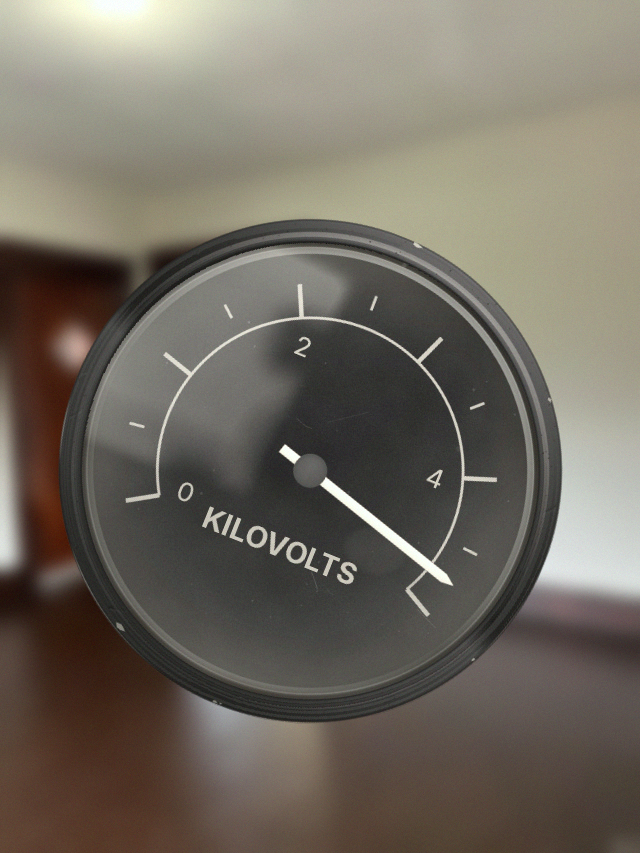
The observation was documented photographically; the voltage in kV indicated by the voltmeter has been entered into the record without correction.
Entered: 4.75 kV
